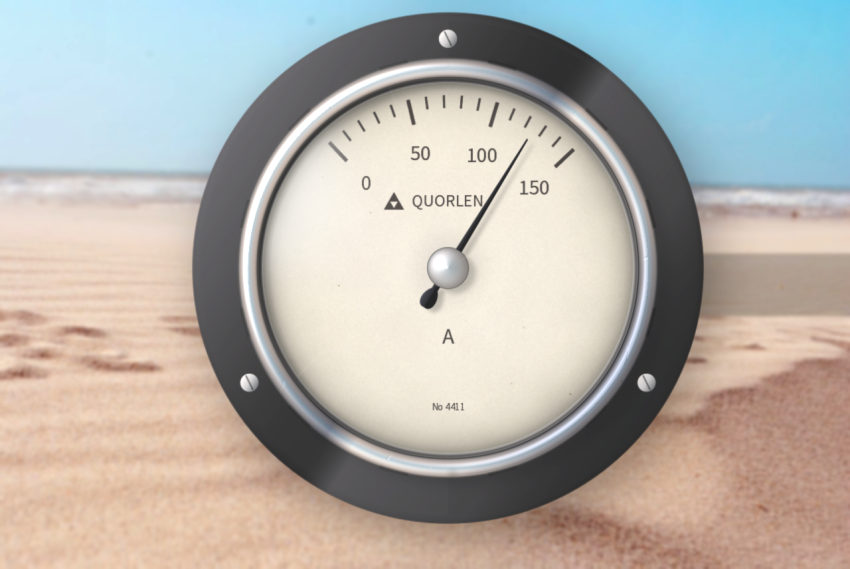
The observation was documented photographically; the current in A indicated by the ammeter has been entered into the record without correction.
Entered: 125 A
